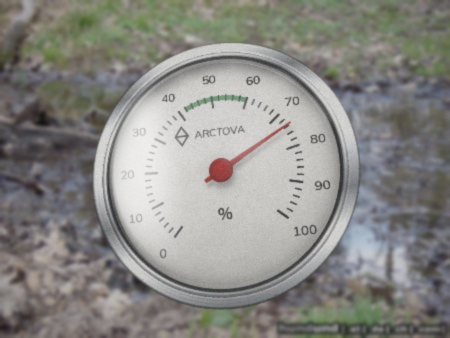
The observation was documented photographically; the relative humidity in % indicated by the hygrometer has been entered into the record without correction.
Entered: 74 %
